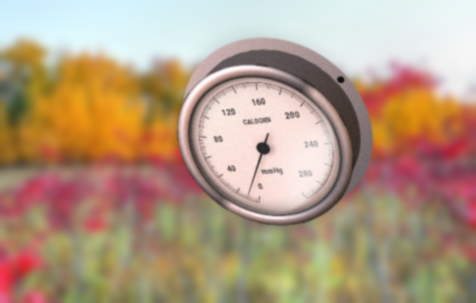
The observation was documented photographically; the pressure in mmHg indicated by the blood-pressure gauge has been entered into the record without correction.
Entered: 10 mmHg
